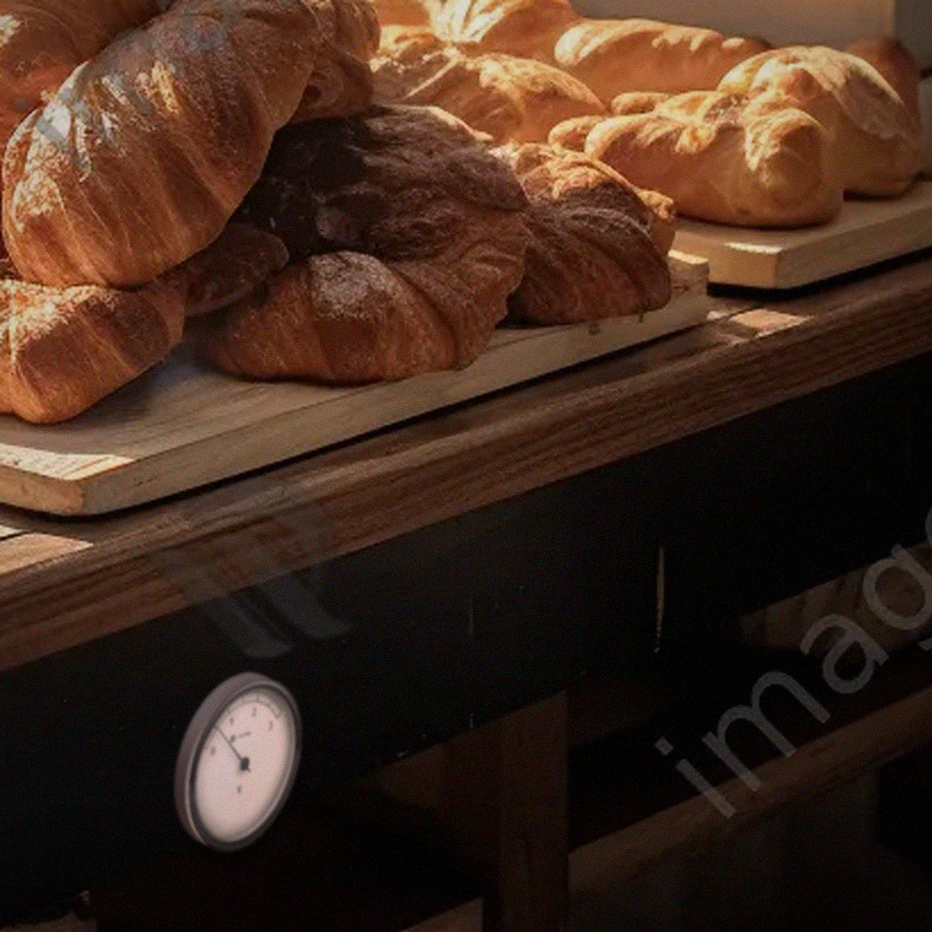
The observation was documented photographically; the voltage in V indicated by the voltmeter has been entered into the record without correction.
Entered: 0.5 V
